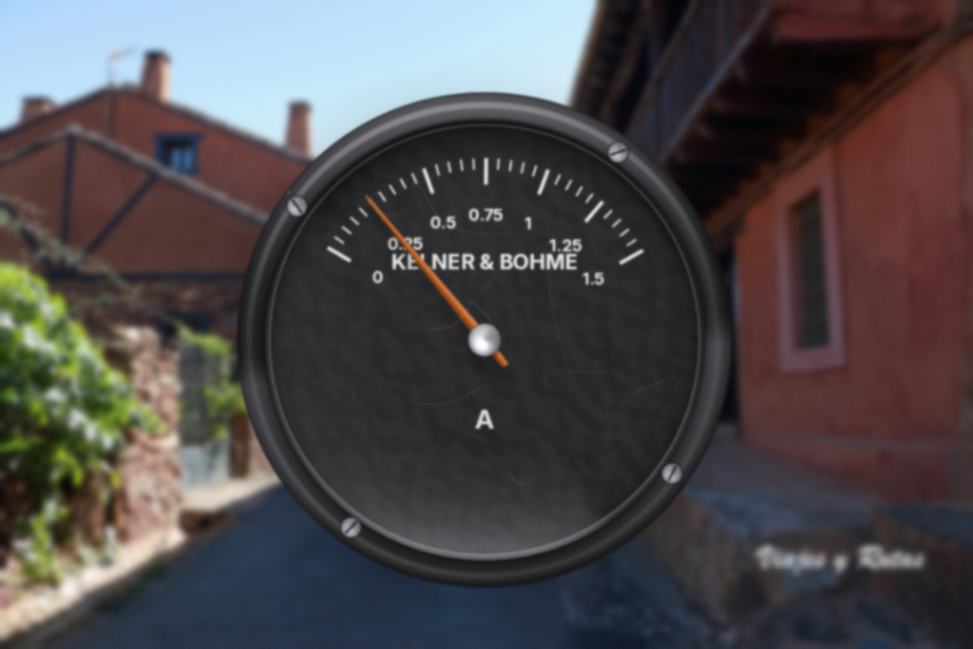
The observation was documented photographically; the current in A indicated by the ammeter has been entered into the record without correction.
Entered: 0.25 A
